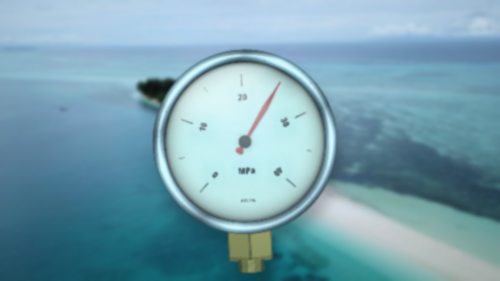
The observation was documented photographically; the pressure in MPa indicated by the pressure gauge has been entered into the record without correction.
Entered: 25 MPa
